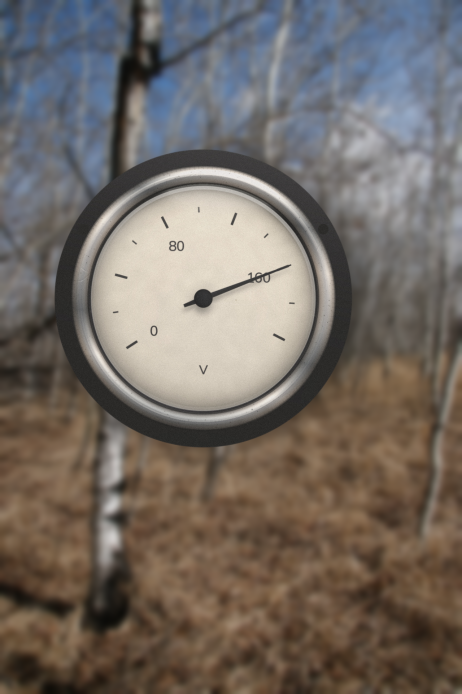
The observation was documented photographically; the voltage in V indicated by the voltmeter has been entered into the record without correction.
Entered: 160 V
